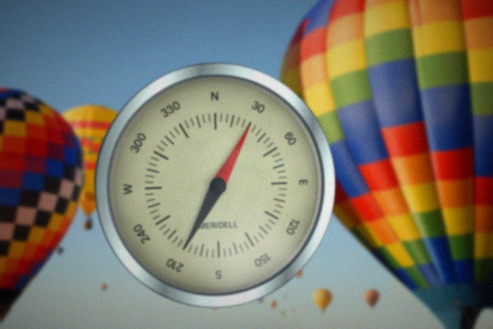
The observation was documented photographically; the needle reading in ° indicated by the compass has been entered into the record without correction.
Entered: 30 °
